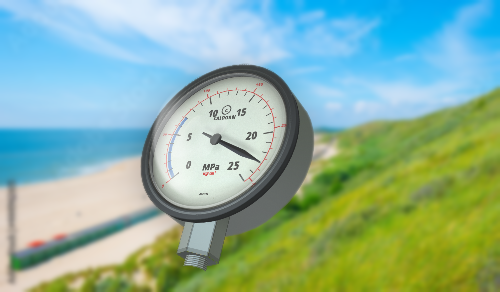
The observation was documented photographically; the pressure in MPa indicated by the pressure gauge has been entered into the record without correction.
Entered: 23 MPa
